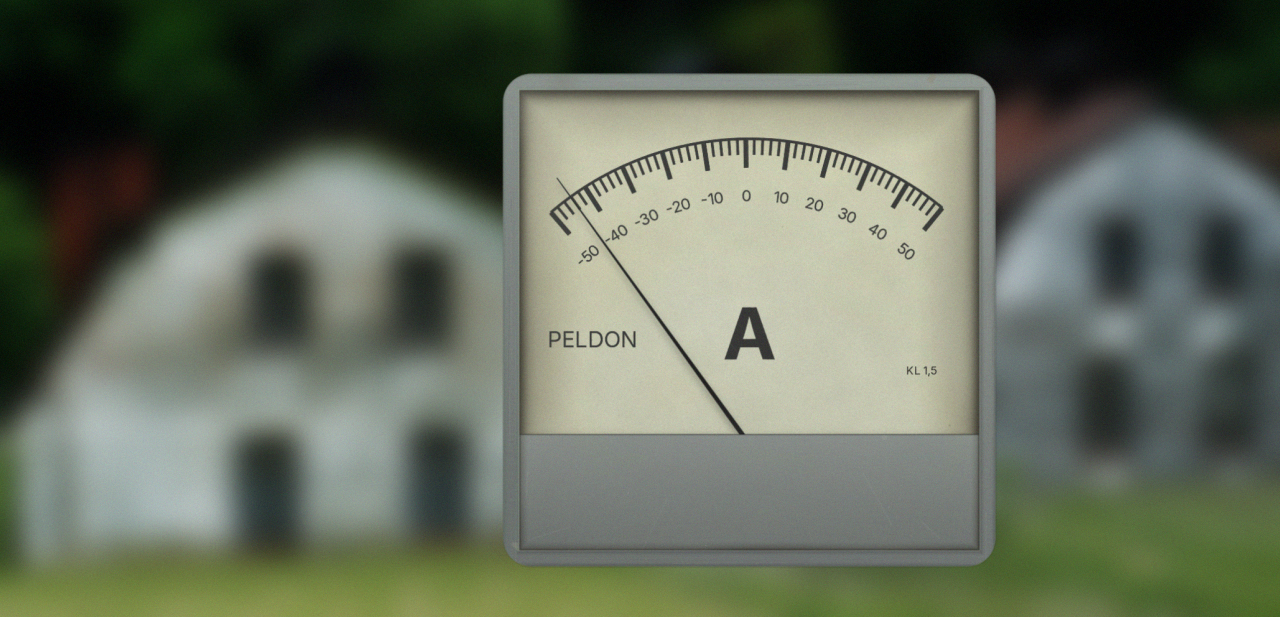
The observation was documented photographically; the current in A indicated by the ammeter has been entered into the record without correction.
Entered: -44 A
